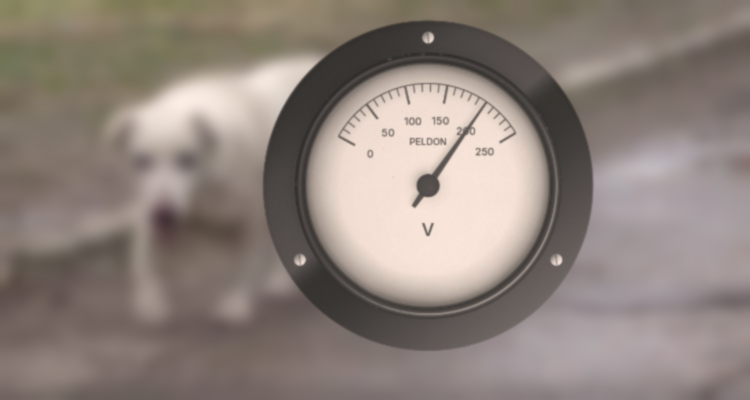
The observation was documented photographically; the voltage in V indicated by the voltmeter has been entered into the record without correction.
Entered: 200 V
